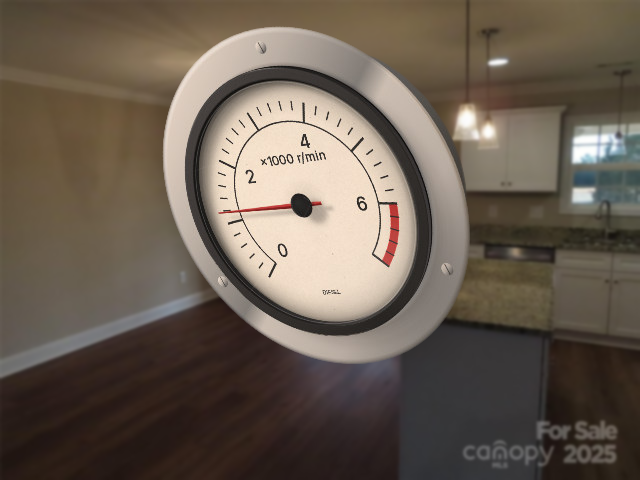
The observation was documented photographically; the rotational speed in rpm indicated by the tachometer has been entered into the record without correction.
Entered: 1200 rpm
